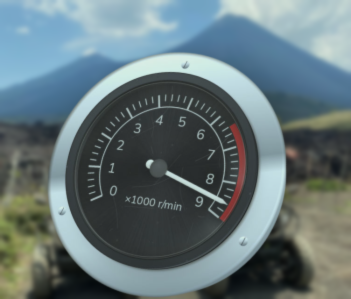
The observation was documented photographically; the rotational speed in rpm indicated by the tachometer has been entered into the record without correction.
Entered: 8600 rpm
